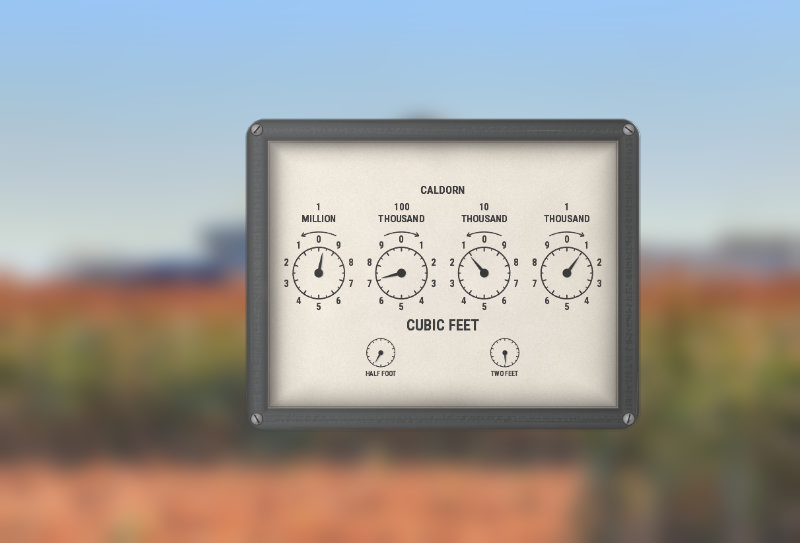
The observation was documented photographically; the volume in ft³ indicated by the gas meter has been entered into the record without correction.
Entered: 971100 ft³
